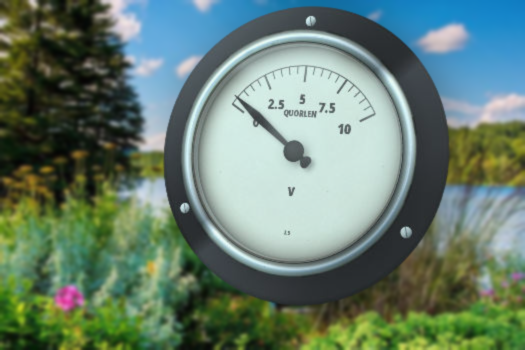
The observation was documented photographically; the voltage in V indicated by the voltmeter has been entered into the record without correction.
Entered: 0.5 V
